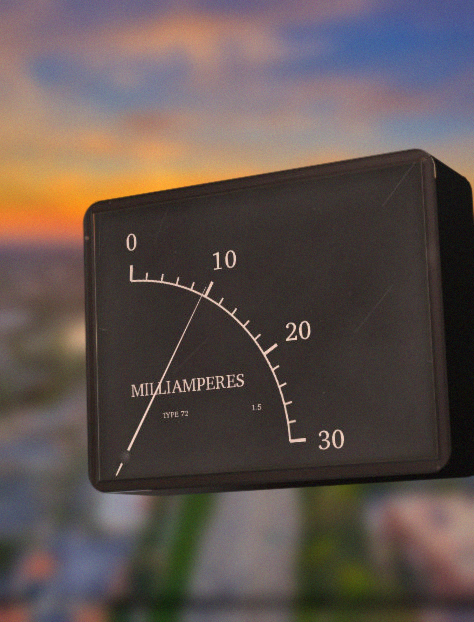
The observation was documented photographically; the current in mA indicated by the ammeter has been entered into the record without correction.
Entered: 10 mA
